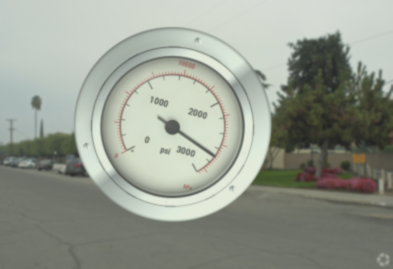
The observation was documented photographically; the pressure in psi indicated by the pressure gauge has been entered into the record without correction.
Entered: 2700 psi
